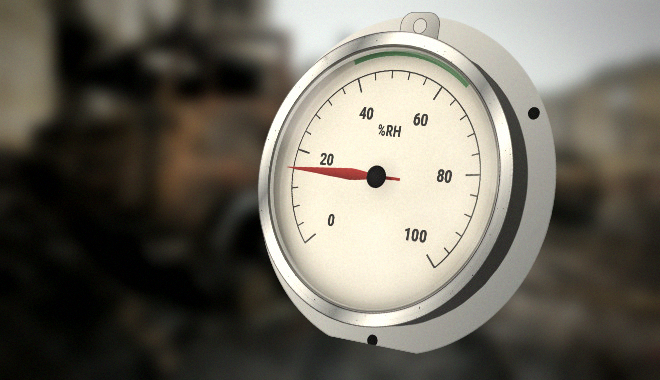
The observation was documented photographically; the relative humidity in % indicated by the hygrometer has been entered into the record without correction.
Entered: 16 %
